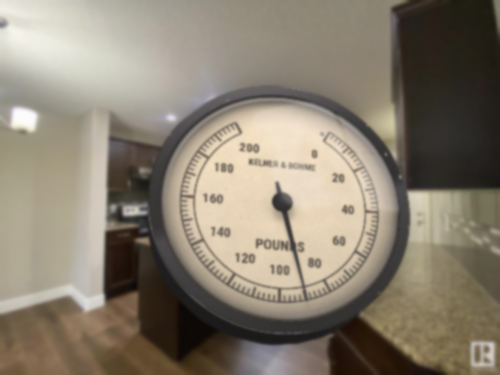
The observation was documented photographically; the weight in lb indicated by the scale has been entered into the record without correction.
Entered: 90 lb
